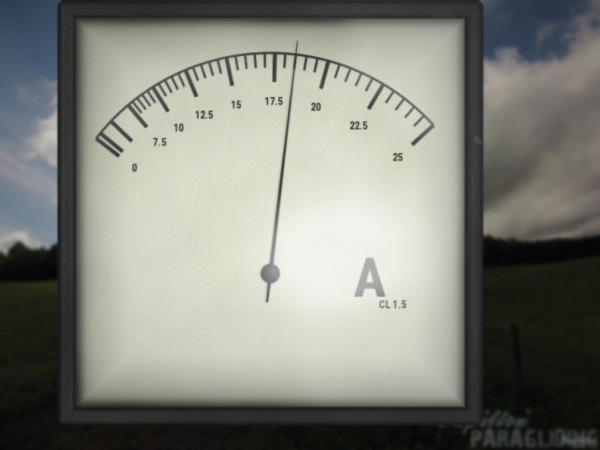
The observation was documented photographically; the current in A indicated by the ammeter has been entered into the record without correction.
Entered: 18.5 A
